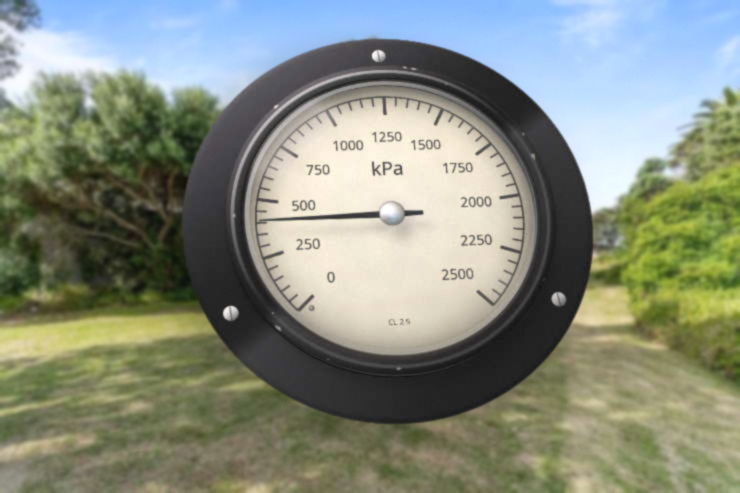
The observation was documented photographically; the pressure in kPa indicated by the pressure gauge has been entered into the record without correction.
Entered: 400 kPa
